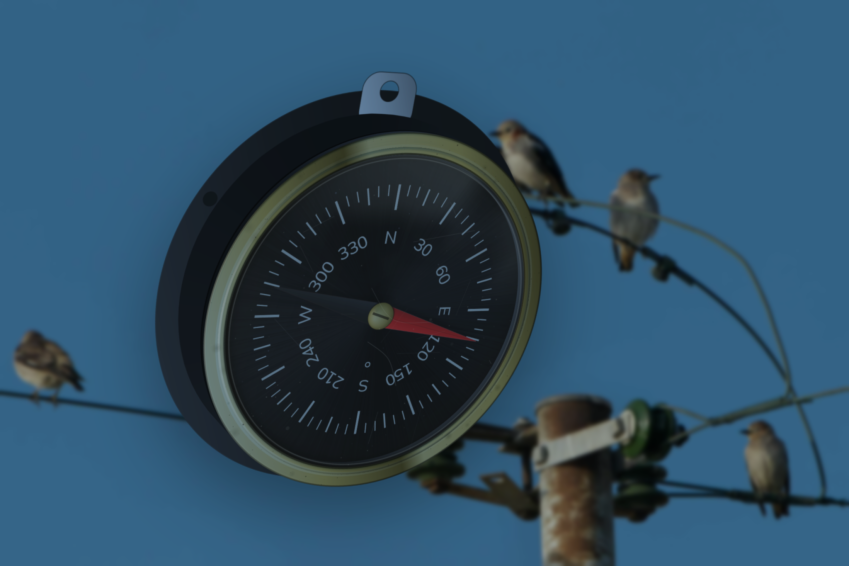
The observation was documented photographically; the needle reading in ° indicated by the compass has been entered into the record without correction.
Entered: 105 °
